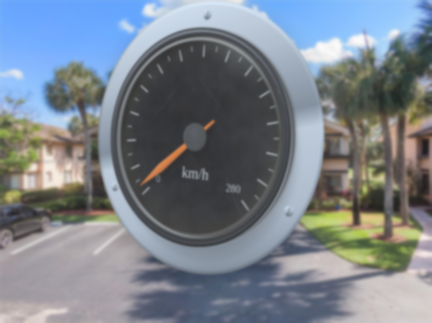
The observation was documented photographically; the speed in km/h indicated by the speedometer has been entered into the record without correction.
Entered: 5 km/h
